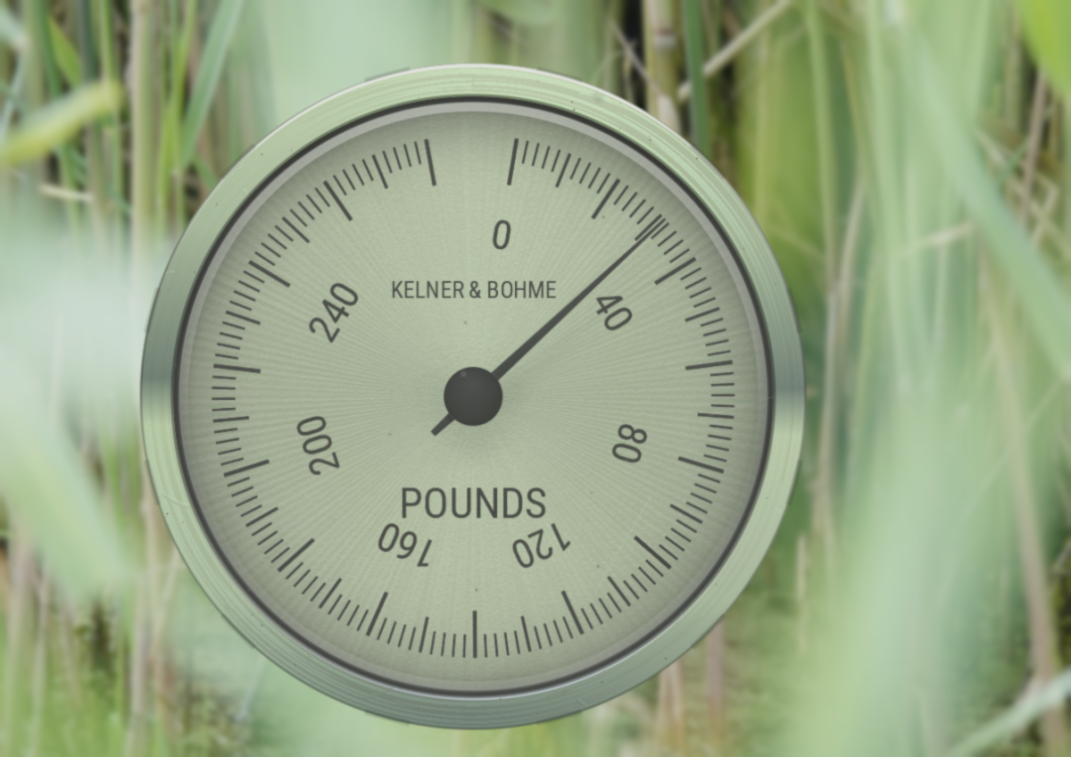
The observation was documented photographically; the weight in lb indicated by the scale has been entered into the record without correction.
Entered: 31 lb
